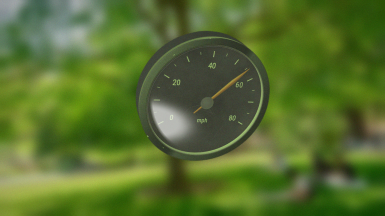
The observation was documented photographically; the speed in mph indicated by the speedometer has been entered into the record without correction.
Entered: 55 mph
